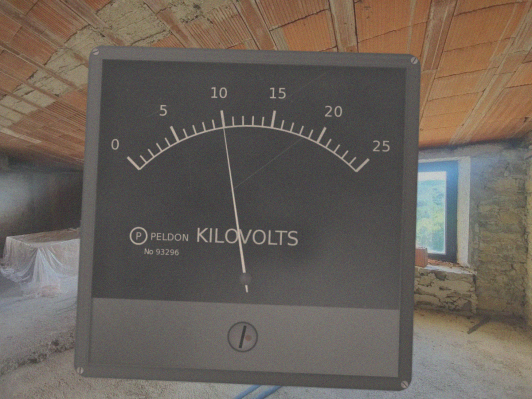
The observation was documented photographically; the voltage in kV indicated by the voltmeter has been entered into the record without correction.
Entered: 10 kV
